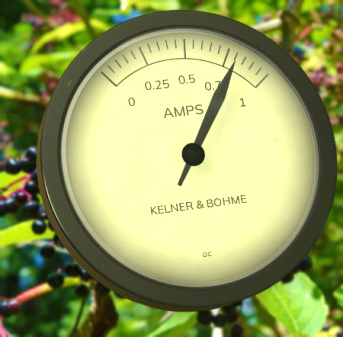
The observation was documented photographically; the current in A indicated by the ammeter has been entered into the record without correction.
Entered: 0.8 A
